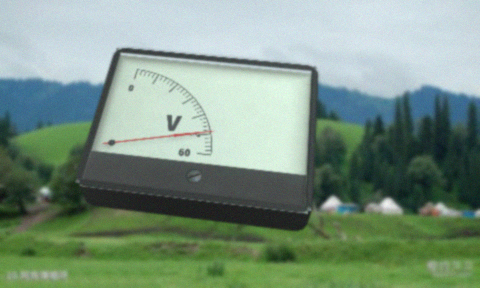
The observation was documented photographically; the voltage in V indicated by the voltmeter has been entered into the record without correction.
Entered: 50 V
